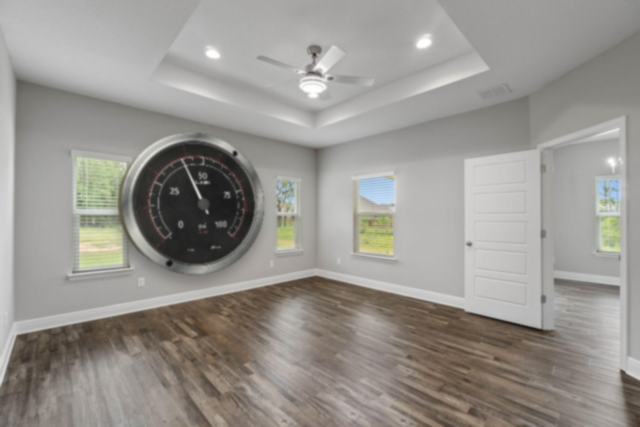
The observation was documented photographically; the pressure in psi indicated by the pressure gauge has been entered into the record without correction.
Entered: 40 psi
